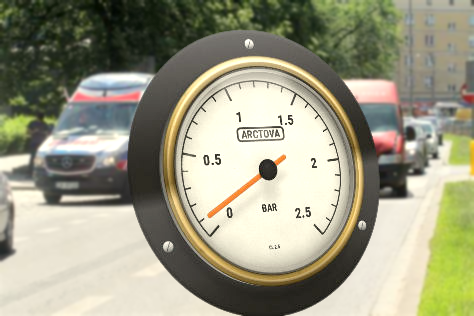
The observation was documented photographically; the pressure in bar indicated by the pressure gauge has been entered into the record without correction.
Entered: 0.1 bar
